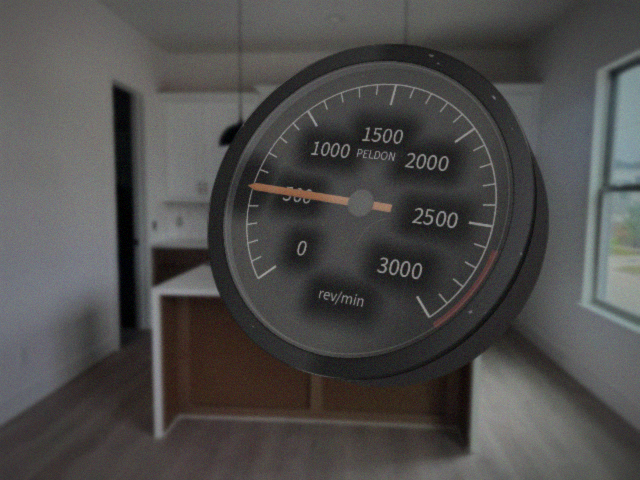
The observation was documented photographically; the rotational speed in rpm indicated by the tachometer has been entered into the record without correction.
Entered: 500 rpm
